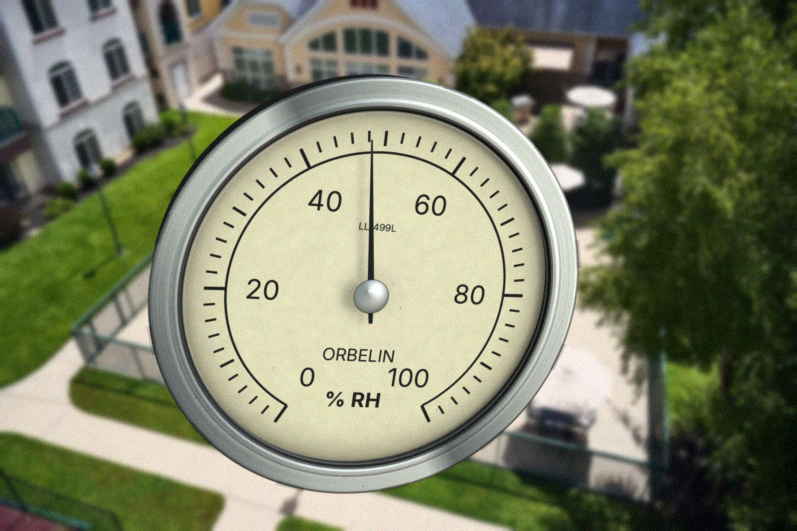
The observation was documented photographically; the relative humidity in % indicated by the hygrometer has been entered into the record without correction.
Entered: 48 %
